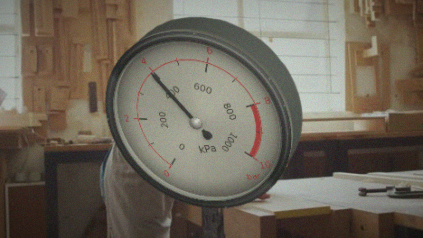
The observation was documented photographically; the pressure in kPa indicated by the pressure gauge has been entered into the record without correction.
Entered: 400 kPa
